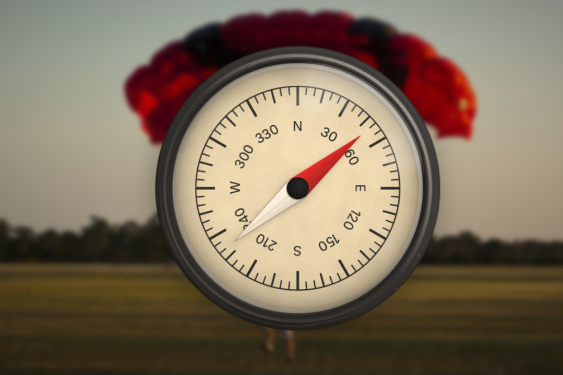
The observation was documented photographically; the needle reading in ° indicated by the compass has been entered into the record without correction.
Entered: 50 °
